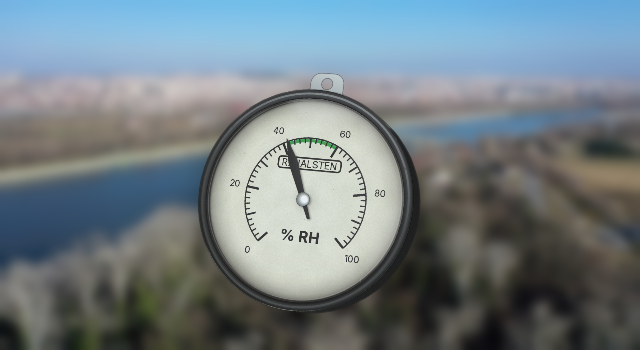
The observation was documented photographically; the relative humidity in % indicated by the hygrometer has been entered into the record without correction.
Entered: 42 %
